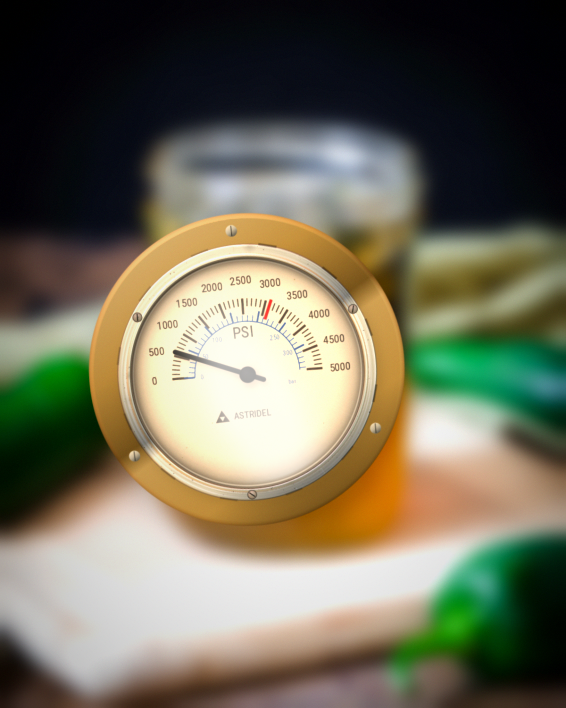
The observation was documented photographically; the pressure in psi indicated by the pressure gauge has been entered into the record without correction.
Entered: 600 psi
